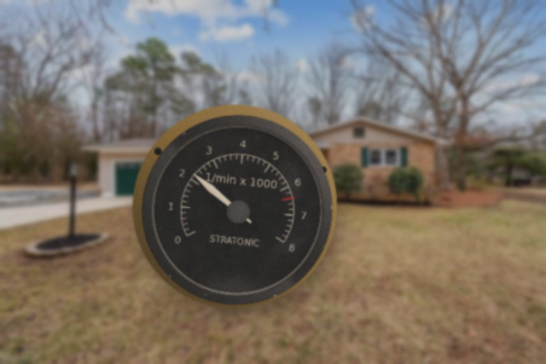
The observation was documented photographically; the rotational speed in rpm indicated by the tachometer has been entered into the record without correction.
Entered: 2200 rpm
